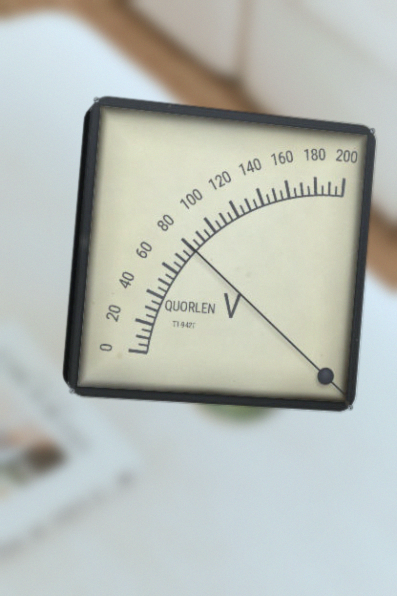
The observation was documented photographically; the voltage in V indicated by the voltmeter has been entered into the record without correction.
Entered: 80 V
